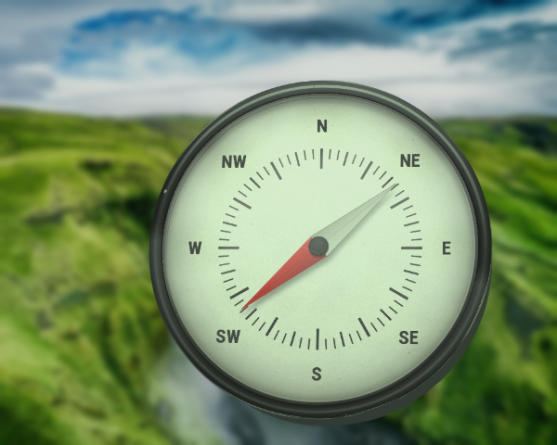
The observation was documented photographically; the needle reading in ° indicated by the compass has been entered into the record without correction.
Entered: 230 °
